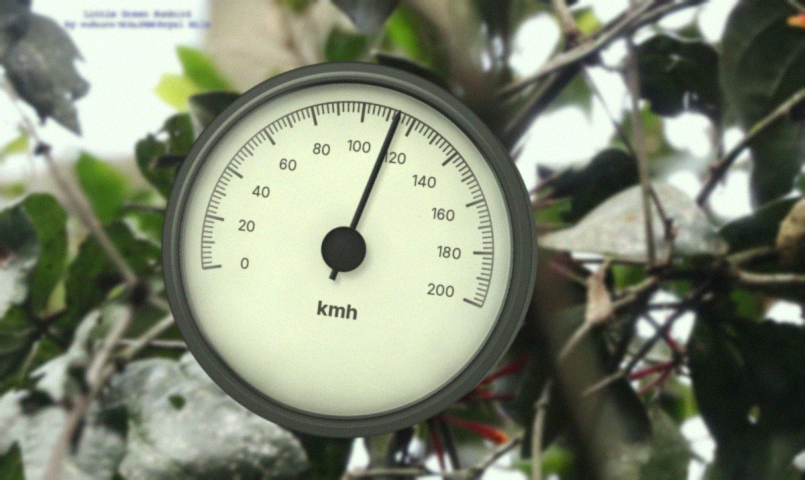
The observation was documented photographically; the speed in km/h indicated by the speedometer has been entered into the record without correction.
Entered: 114 km/h
